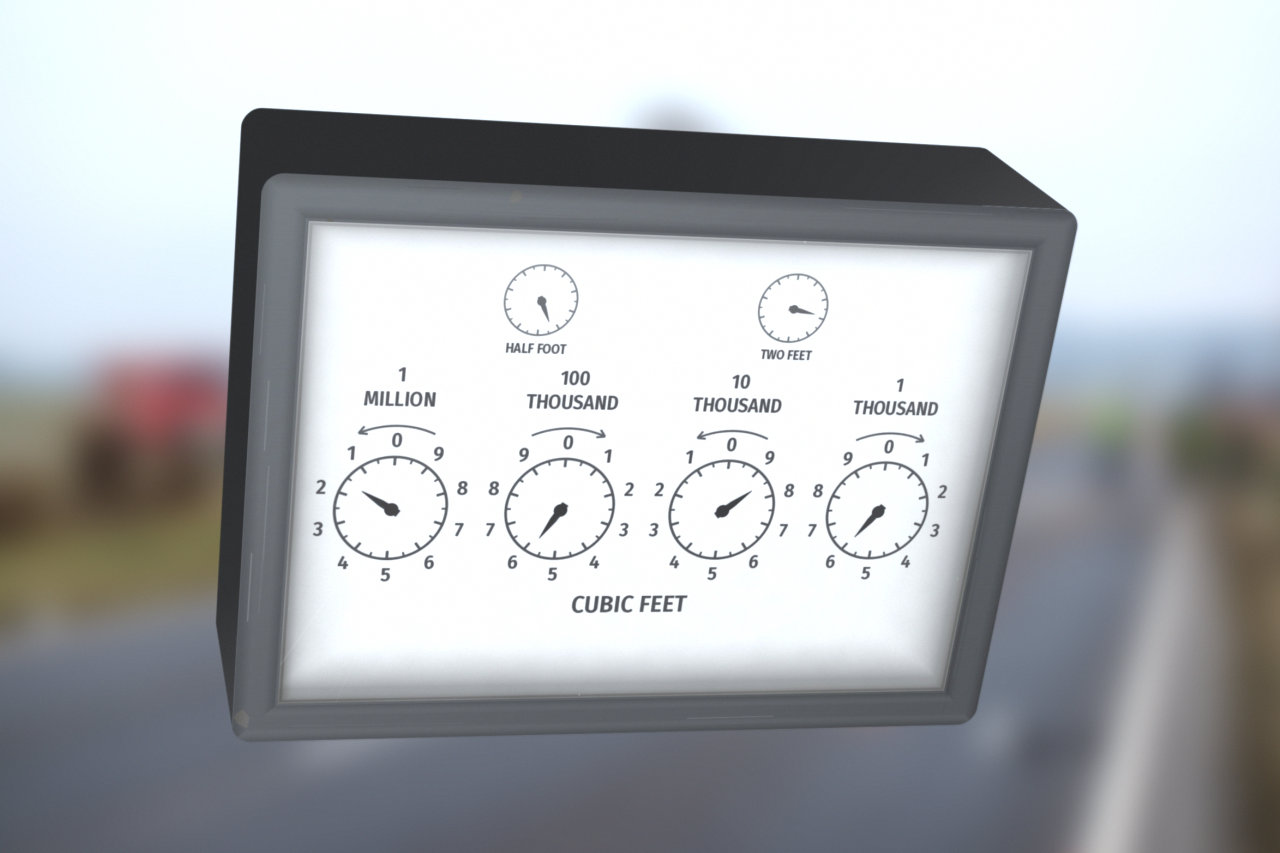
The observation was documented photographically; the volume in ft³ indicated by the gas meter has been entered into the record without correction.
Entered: 158600 ft³
